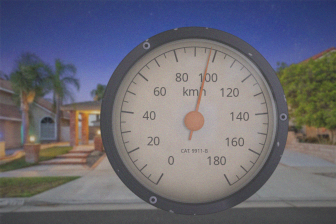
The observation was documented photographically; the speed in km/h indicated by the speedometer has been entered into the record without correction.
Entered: 97.5 km/h
